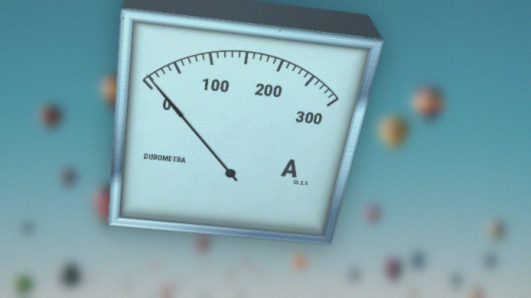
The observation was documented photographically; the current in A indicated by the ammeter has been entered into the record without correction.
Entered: 10 A
